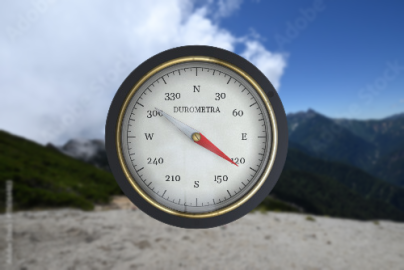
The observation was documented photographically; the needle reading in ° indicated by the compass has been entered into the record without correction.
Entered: 125 °
